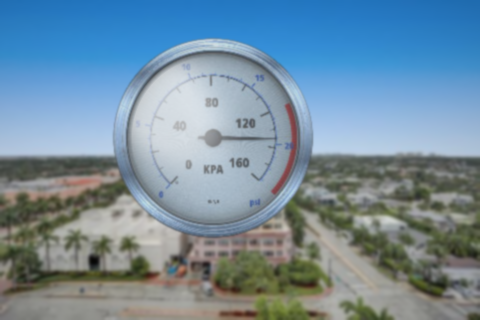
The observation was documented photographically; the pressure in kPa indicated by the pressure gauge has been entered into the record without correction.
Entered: 135 kPa
